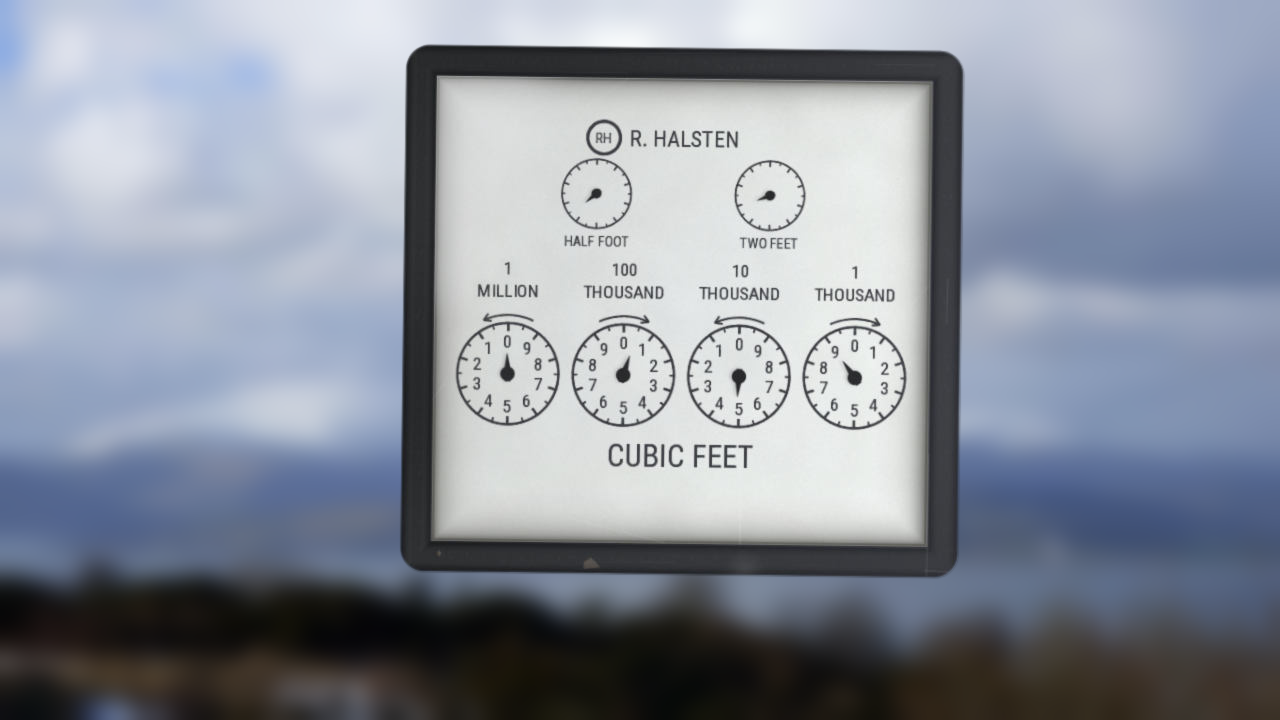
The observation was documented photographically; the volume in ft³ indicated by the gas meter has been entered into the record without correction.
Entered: 4900 ft³
